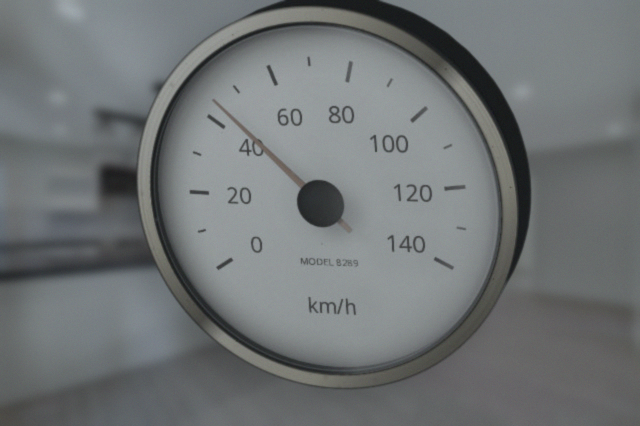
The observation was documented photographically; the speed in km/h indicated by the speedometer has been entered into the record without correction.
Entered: 45 km/h
